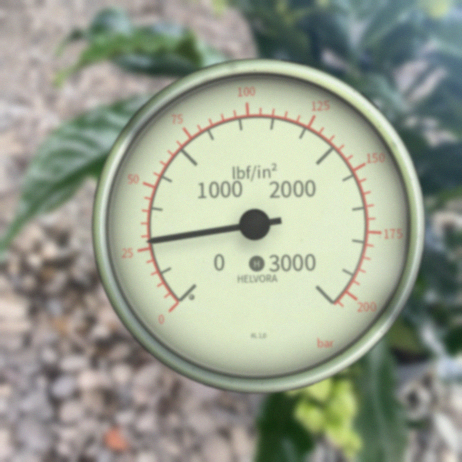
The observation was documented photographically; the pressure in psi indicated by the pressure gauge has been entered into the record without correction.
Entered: 400 psi
